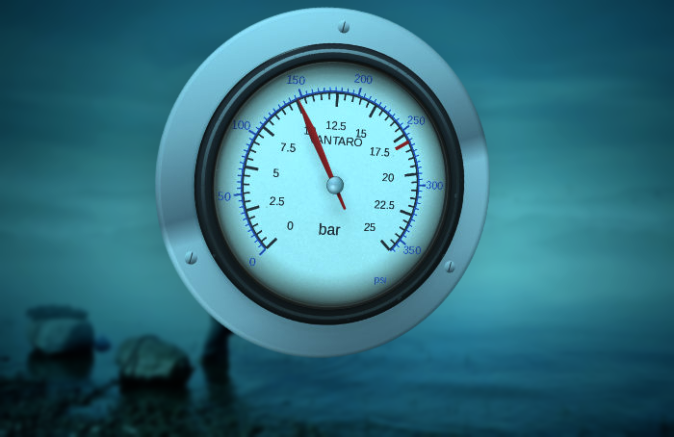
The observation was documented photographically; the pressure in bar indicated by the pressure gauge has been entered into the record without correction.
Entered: 10 bar
